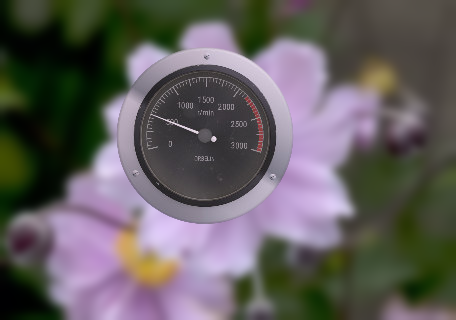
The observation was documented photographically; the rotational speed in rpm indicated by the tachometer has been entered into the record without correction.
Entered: 500 rpm
